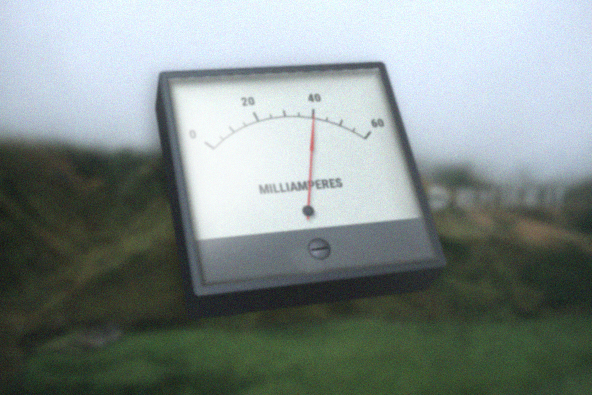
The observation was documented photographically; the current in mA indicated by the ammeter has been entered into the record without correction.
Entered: 40 mA
